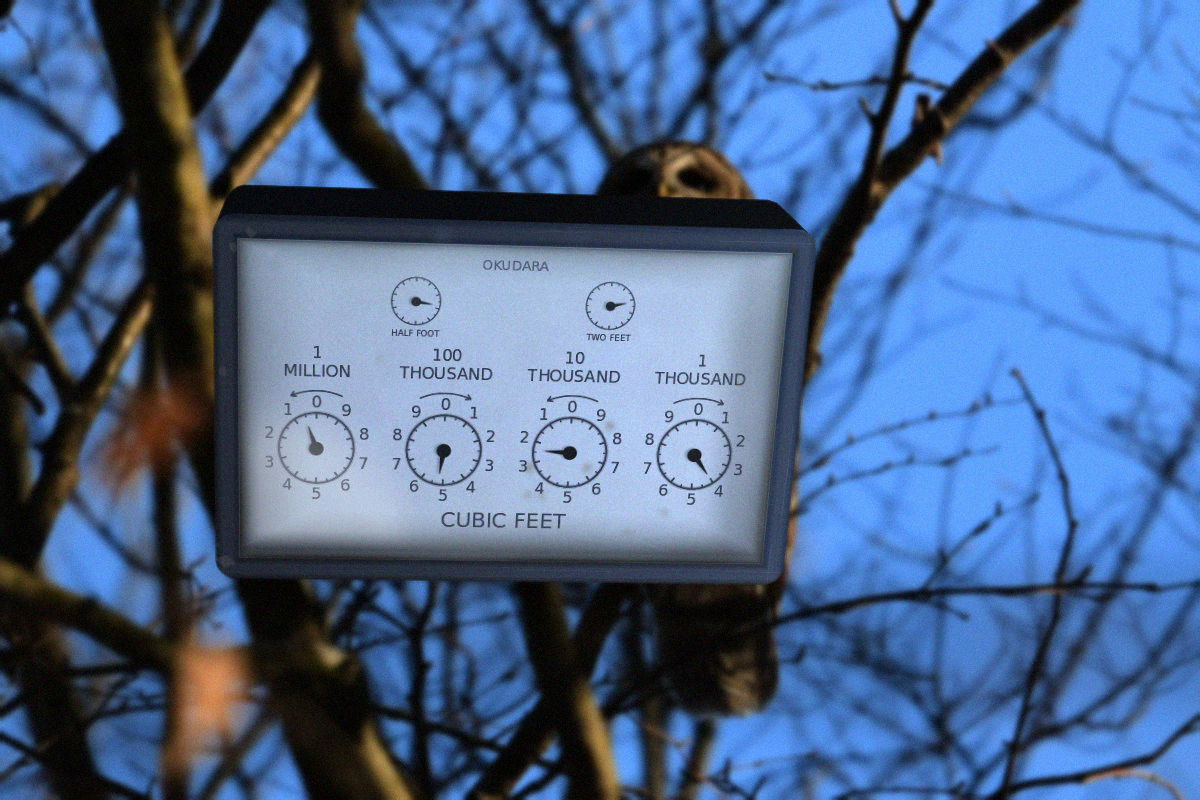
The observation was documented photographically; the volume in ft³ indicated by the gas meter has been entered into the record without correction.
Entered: 52400 ft³
